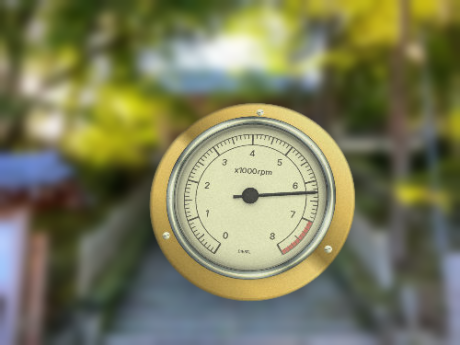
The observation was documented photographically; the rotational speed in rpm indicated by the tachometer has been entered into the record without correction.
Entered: 6300 rpm
